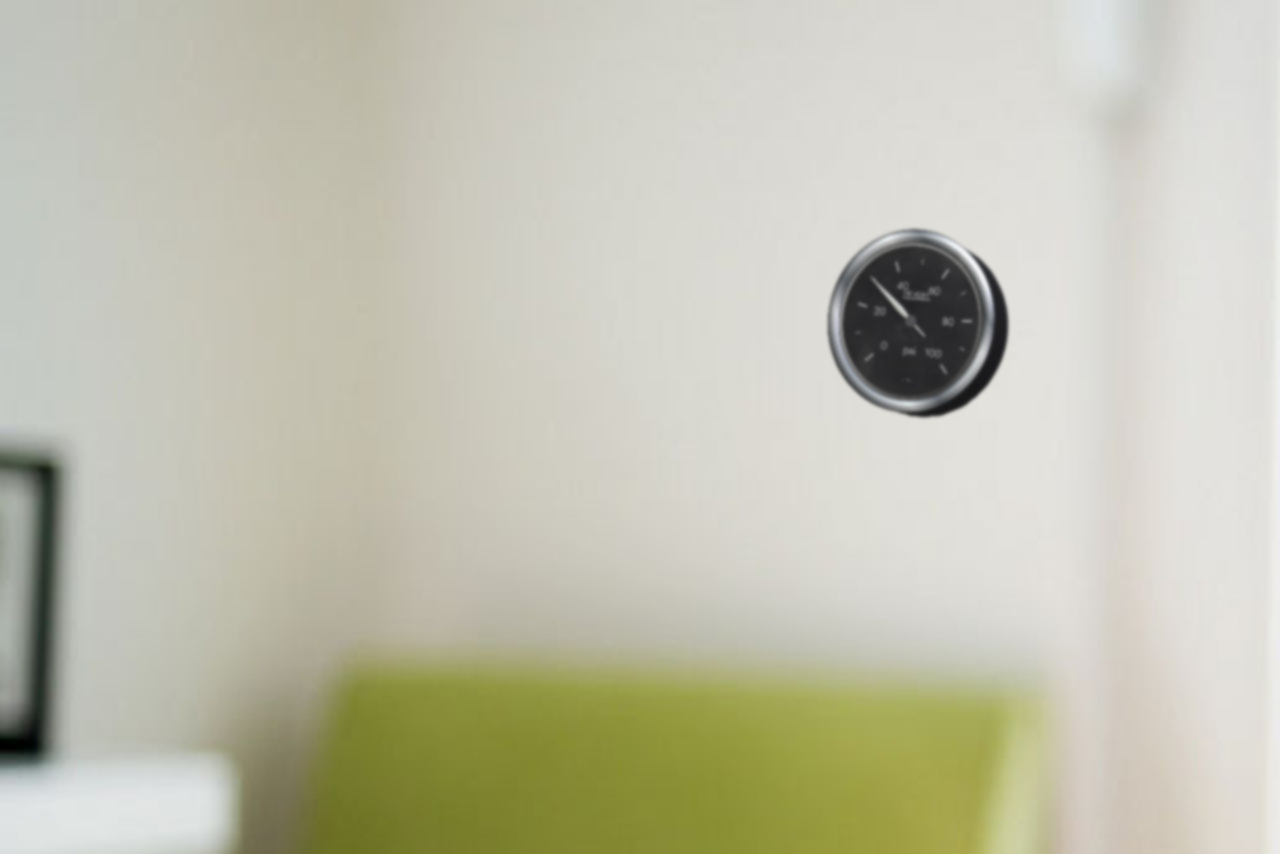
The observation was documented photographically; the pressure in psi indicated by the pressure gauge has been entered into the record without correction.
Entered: 30 psi
